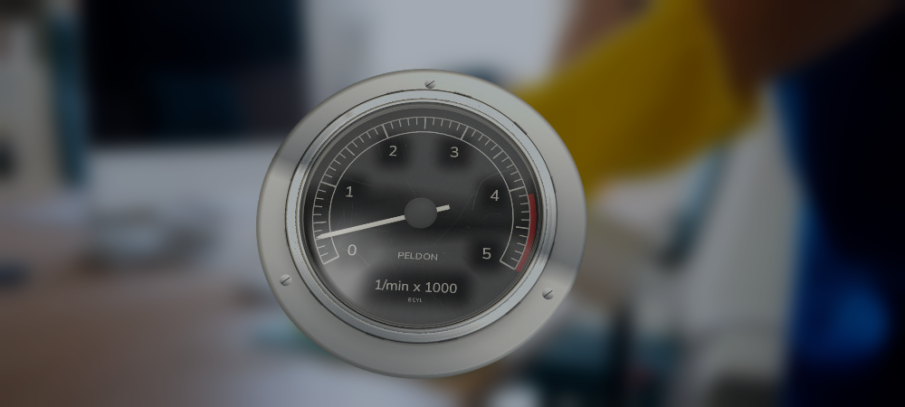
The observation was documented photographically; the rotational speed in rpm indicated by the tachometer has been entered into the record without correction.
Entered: 300 rpm
